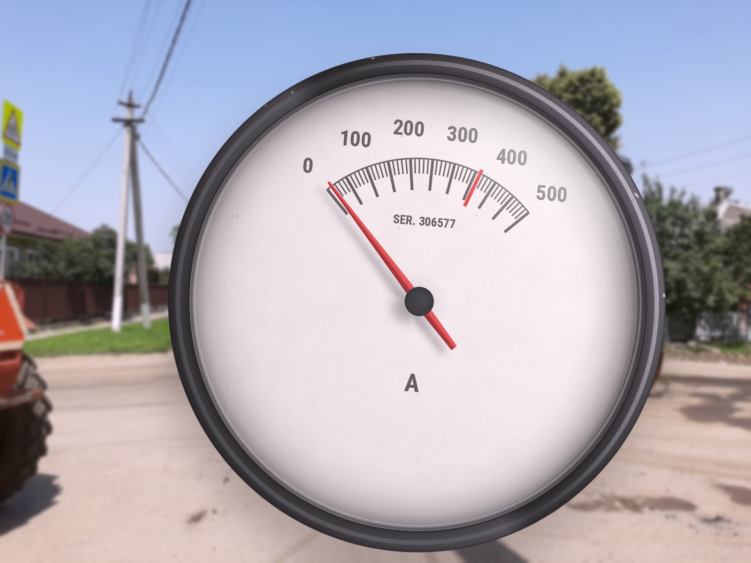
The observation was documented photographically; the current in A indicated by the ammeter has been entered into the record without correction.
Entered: 10 A
